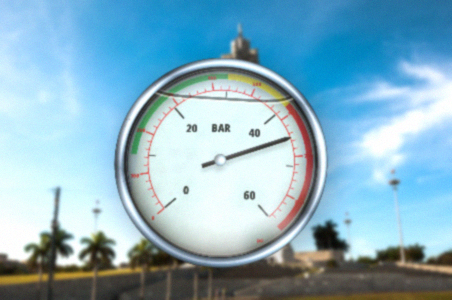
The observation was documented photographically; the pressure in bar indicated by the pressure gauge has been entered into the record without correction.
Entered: 45 bar
